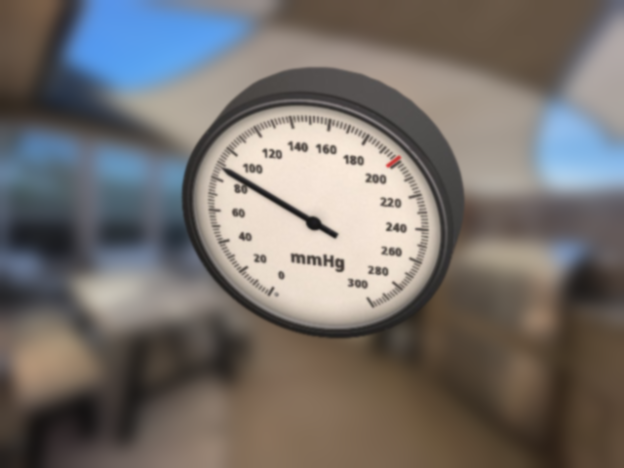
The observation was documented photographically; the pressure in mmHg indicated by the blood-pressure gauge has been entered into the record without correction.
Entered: 90 mmHg
